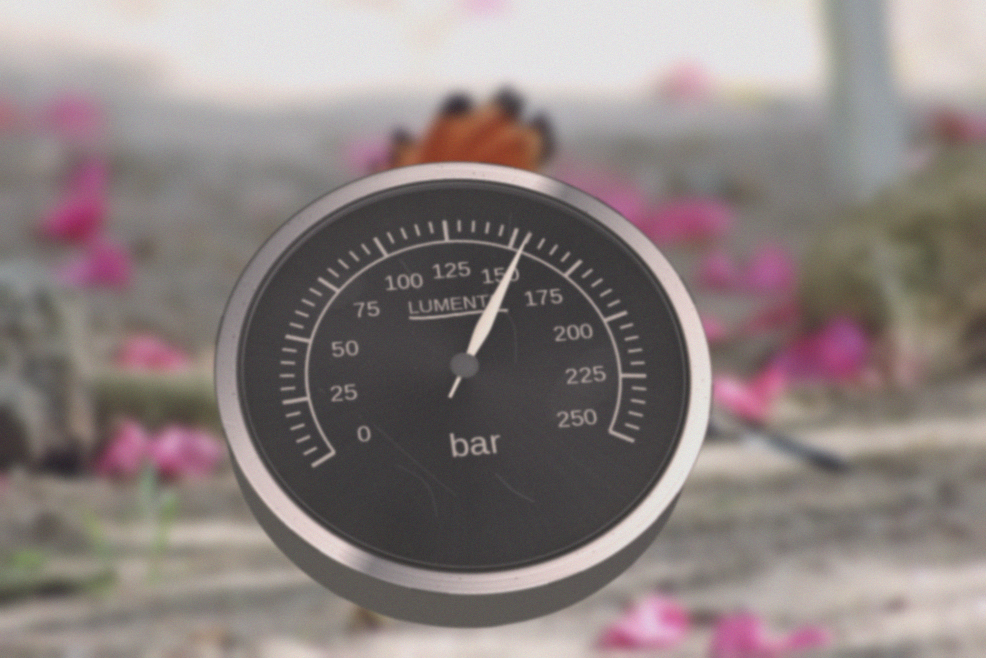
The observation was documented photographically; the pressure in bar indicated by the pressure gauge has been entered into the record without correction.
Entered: 155 bar
